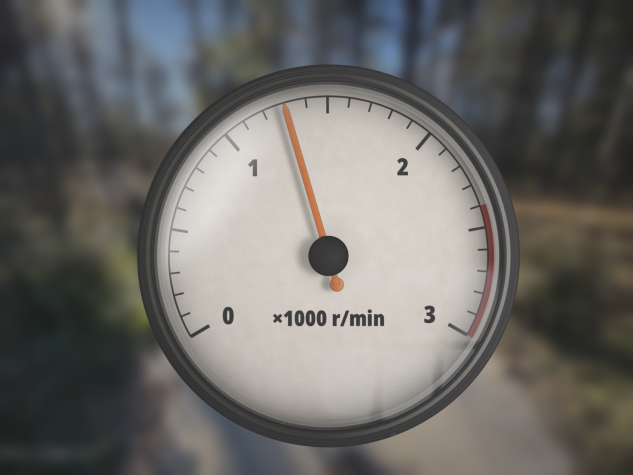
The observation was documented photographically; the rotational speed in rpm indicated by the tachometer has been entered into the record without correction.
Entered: 1300 rpm
